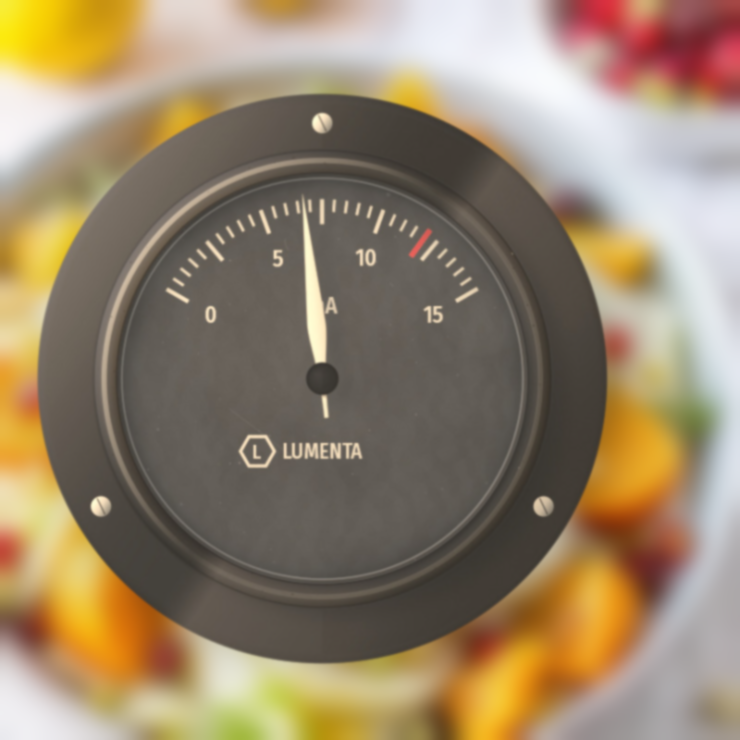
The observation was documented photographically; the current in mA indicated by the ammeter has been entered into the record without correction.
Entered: 6.75 mA
